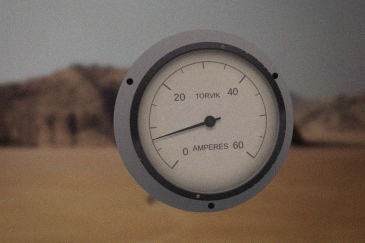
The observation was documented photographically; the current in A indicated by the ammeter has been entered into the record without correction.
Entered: 7.5 A
